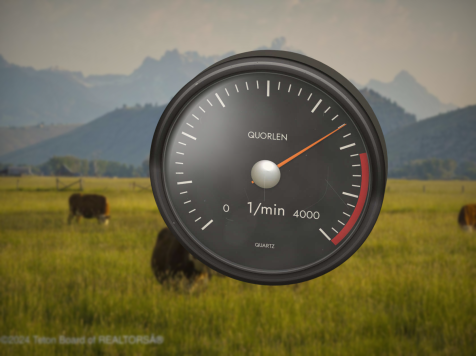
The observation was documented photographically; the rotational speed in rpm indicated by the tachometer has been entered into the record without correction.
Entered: 2800 rpm
